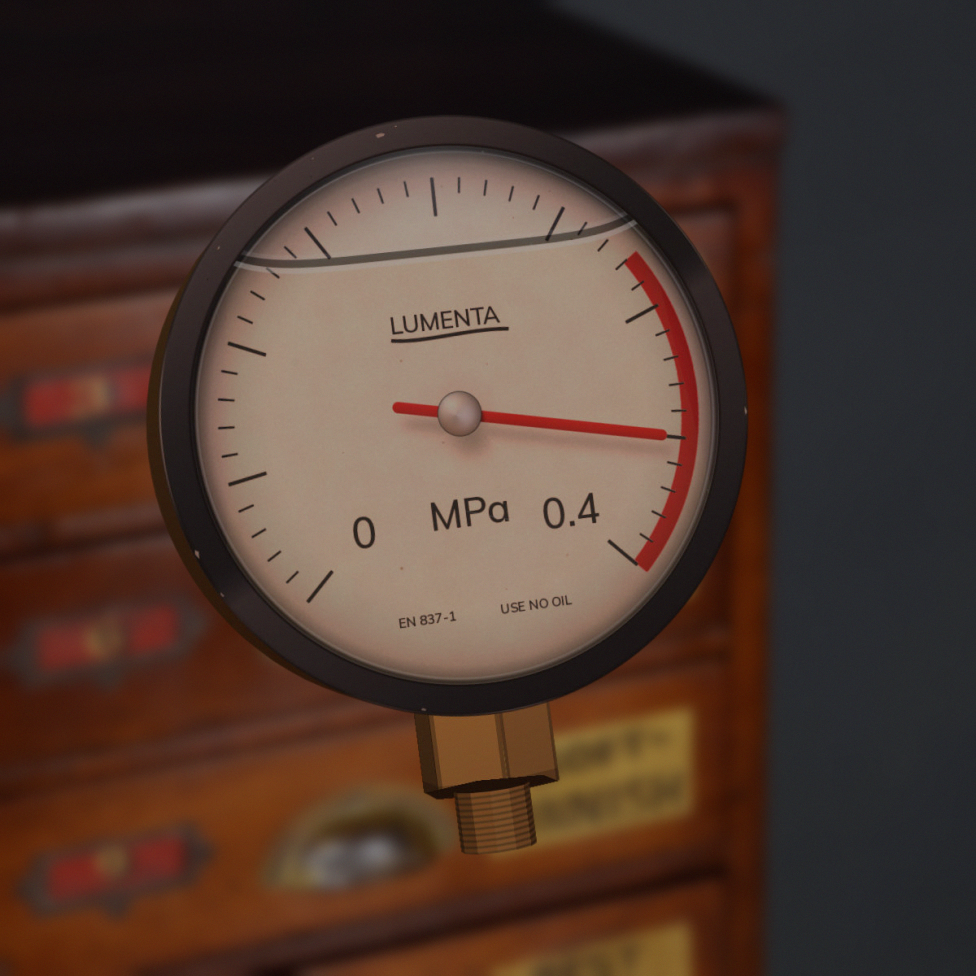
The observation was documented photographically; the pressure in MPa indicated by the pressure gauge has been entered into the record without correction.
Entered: 0.35 MPa
